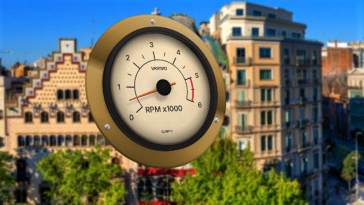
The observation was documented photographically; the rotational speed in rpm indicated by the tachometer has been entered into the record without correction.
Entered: 500 rpm
